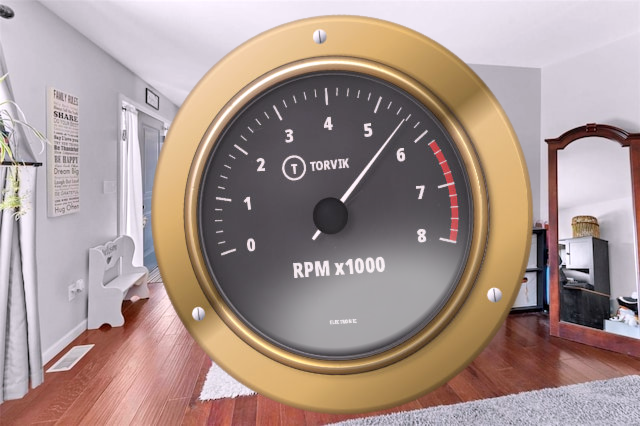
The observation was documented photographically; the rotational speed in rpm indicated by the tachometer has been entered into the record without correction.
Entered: 5600 rpm
